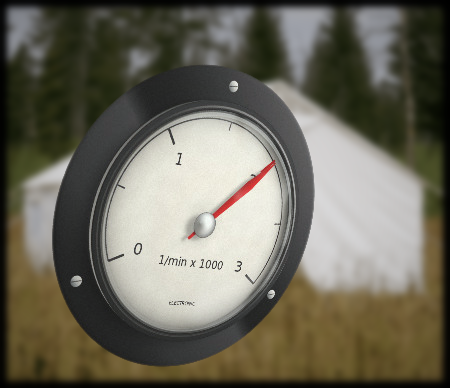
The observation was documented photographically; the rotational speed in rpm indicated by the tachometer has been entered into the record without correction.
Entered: 2000 rpm
